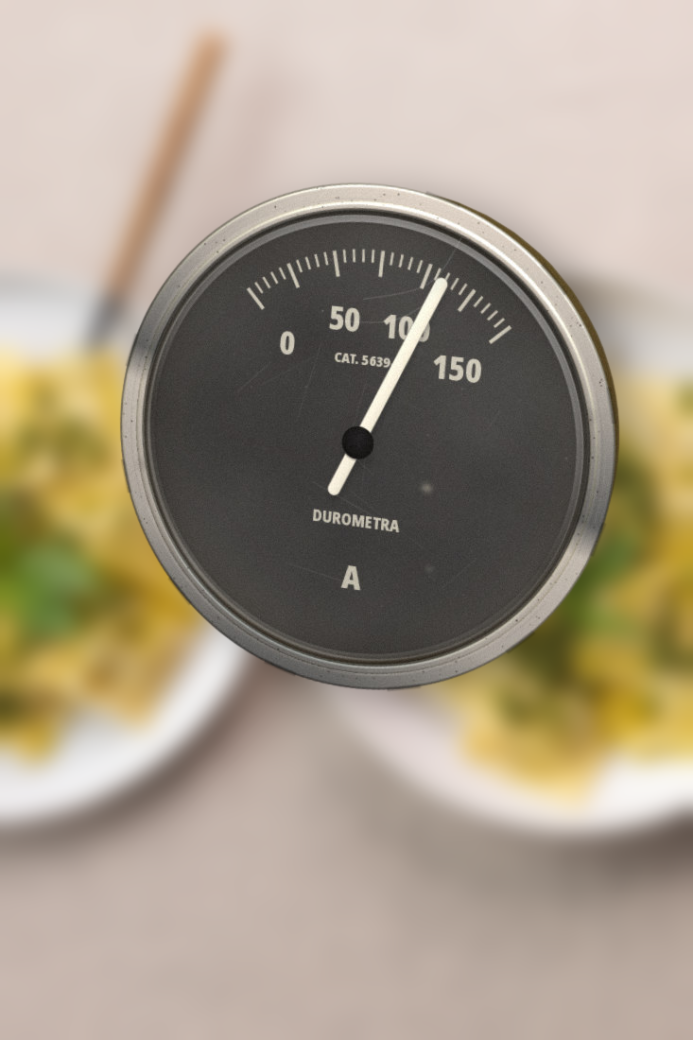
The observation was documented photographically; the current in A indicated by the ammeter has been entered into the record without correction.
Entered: 110 A
